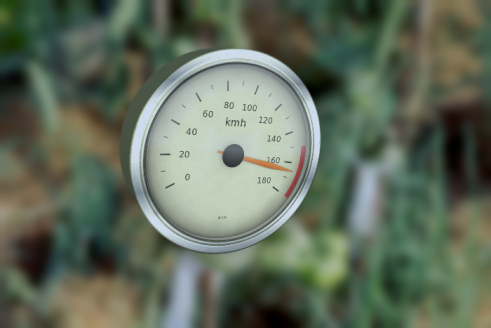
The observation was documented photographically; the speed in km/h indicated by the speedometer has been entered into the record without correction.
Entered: 165 km/h
